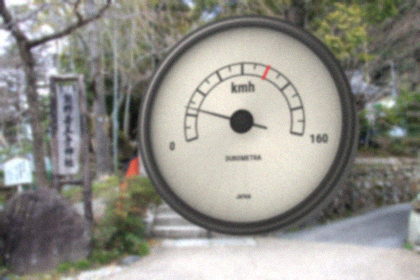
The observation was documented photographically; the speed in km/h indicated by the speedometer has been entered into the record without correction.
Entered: 25 km/h
